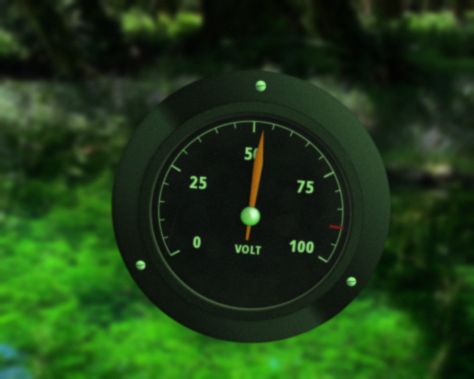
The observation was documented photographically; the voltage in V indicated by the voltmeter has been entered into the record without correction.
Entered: 52.5 V
